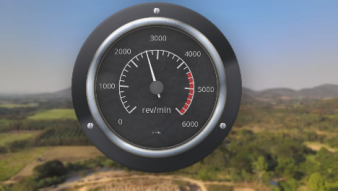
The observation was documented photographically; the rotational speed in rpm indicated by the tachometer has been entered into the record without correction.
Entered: 2600 rpm
